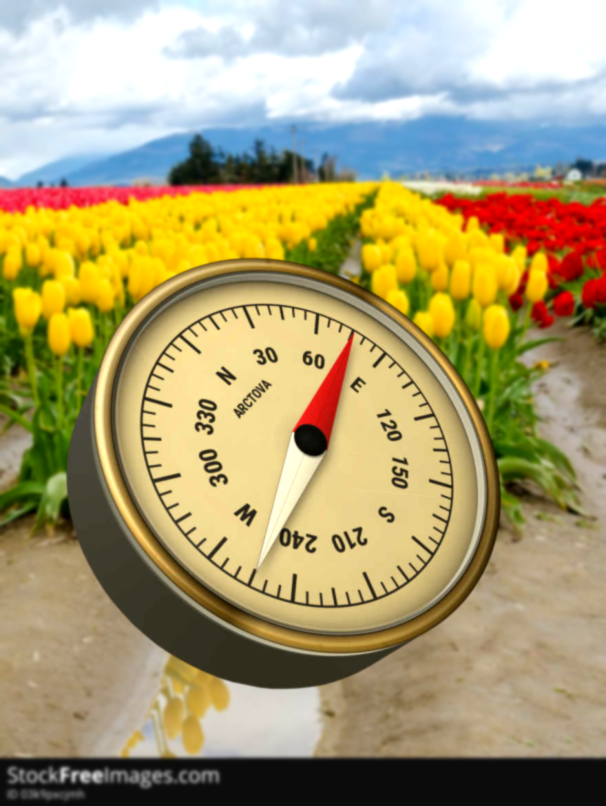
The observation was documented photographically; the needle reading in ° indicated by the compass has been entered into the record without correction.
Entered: 75 °
